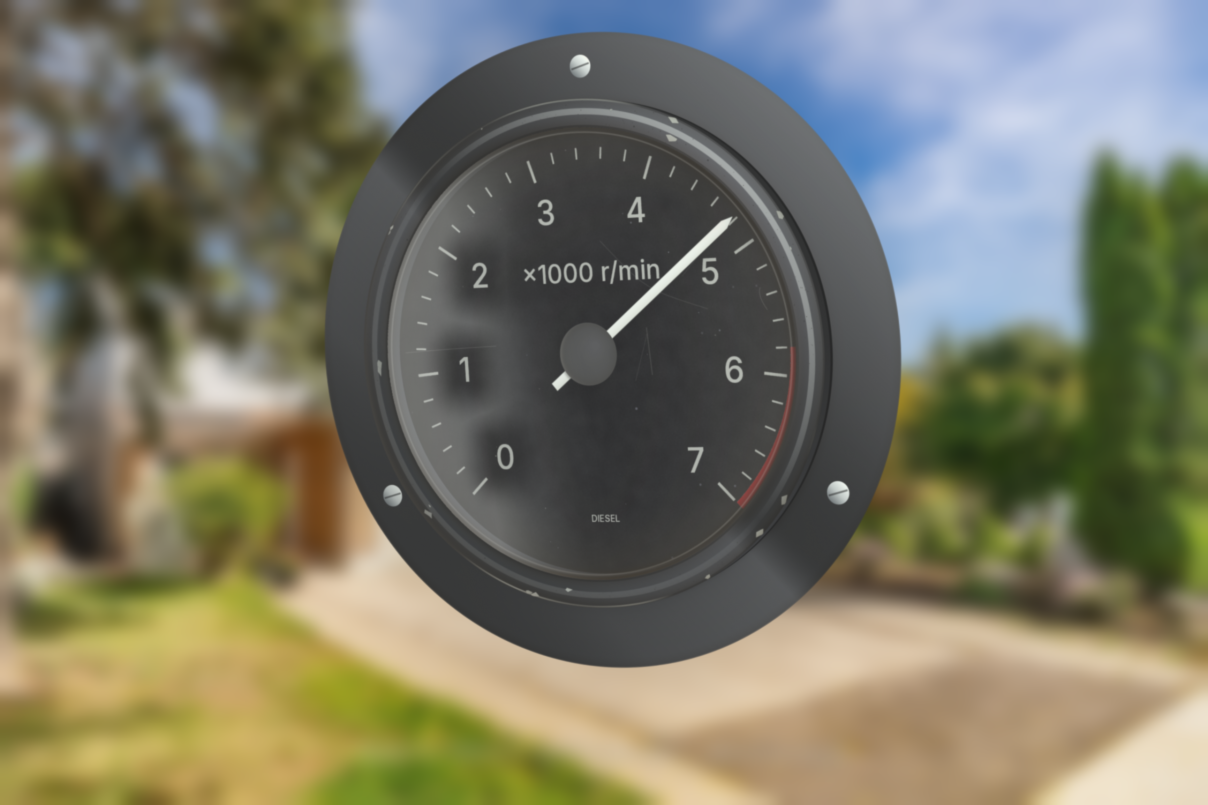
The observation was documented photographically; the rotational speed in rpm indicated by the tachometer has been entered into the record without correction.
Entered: 4800 rpm
